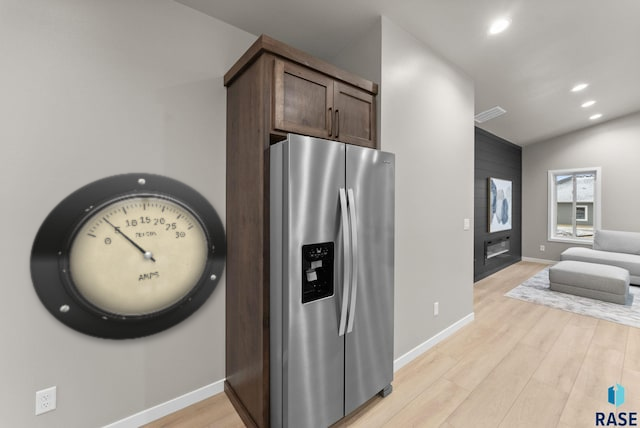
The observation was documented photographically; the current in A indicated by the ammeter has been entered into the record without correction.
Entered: 5 A
